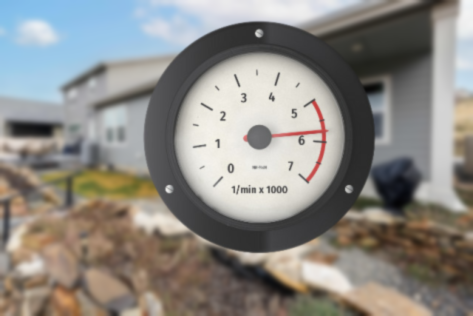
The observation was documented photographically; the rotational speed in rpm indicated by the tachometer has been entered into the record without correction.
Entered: 5750 rpm
